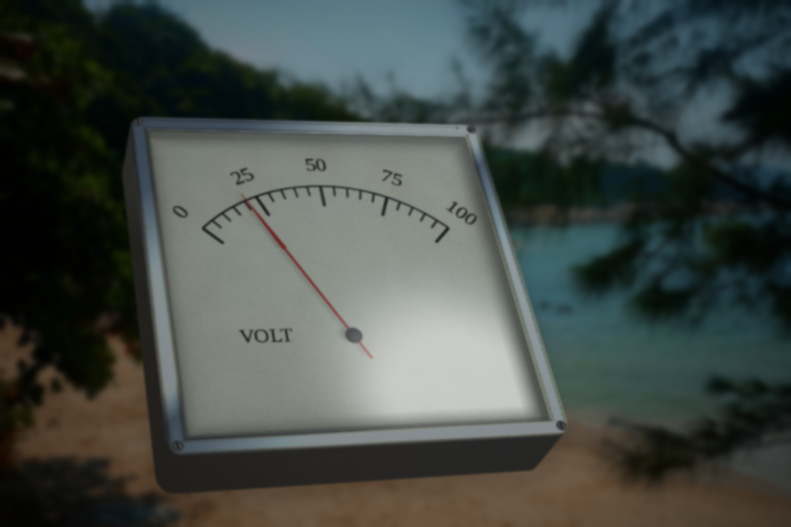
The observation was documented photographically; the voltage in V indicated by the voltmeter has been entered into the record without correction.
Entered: 20 V
